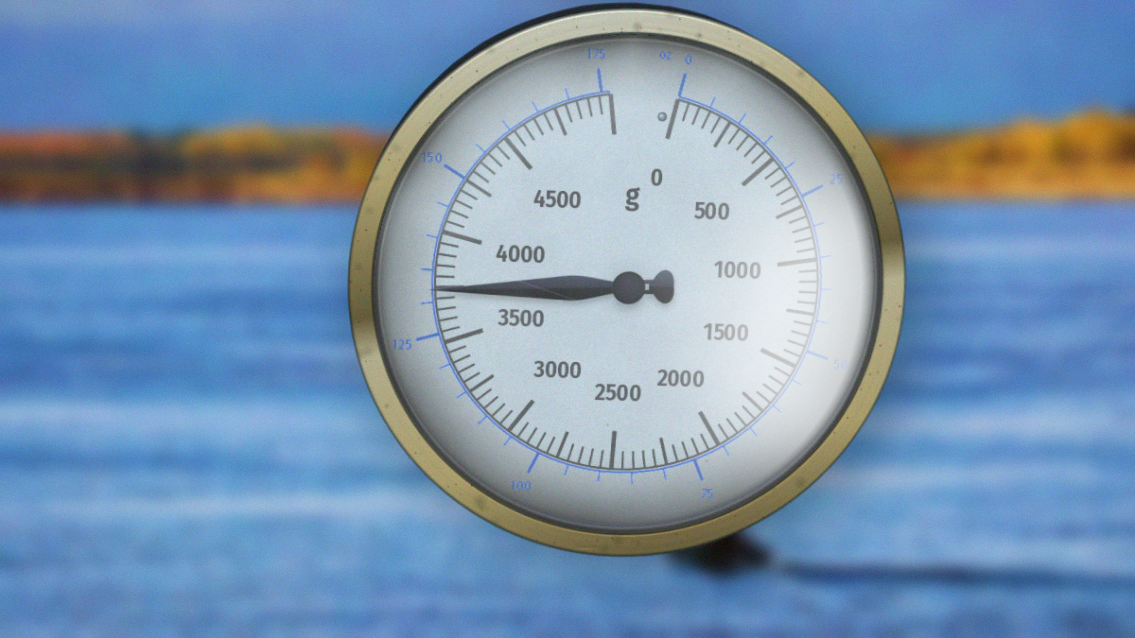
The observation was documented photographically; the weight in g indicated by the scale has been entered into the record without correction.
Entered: 3750 g
